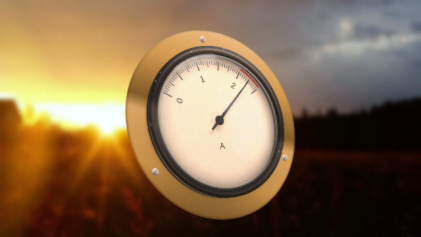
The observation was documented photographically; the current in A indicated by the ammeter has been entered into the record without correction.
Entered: 2.25 A
